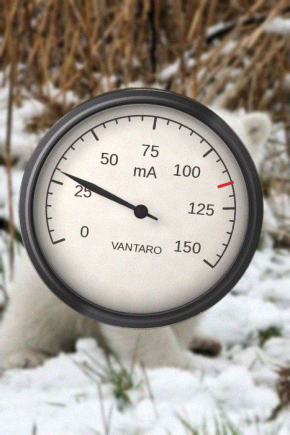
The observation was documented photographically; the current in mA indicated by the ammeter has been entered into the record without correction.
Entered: 30 mA
